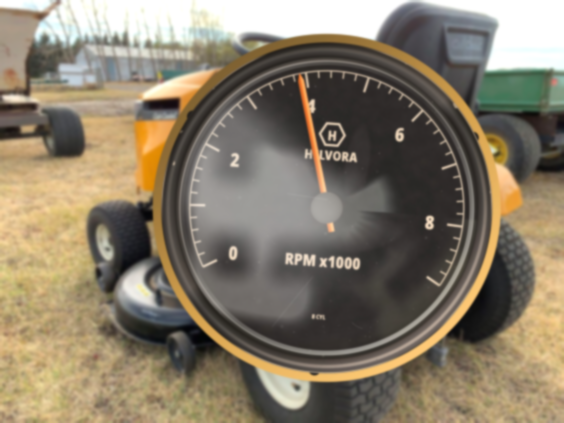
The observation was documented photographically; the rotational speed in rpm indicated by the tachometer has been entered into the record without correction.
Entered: 3900 rpm
